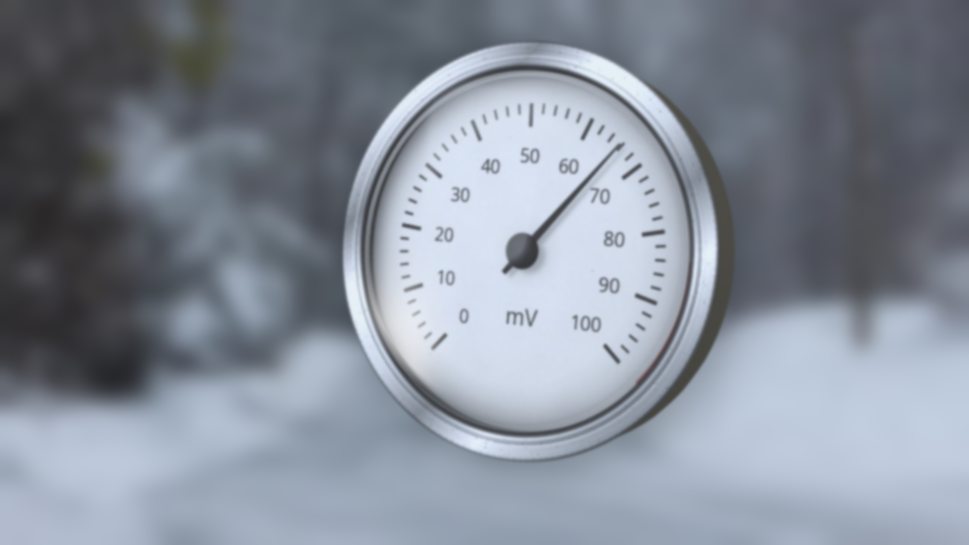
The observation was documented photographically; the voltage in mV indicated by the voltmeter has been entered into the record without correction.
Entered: 66 mV
